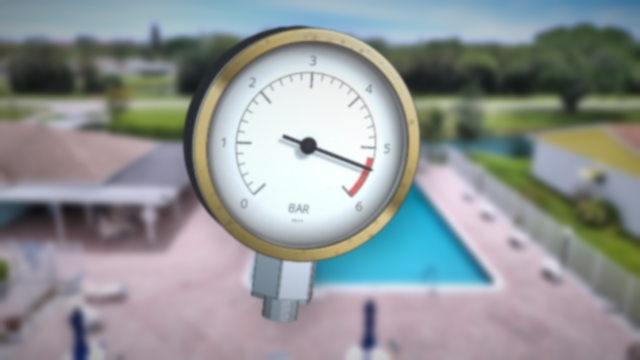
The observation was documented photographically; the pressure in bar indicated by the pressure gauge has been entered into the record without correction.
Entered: 5.4 bar
